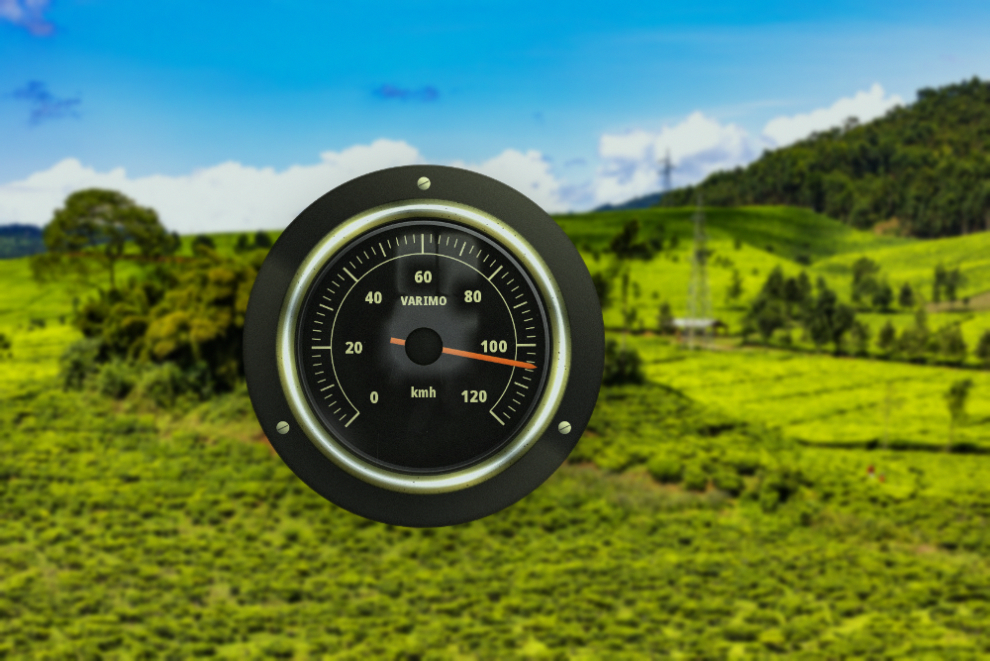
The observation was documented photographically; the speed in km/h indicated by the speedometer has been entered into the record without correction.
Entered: 105 km/h
